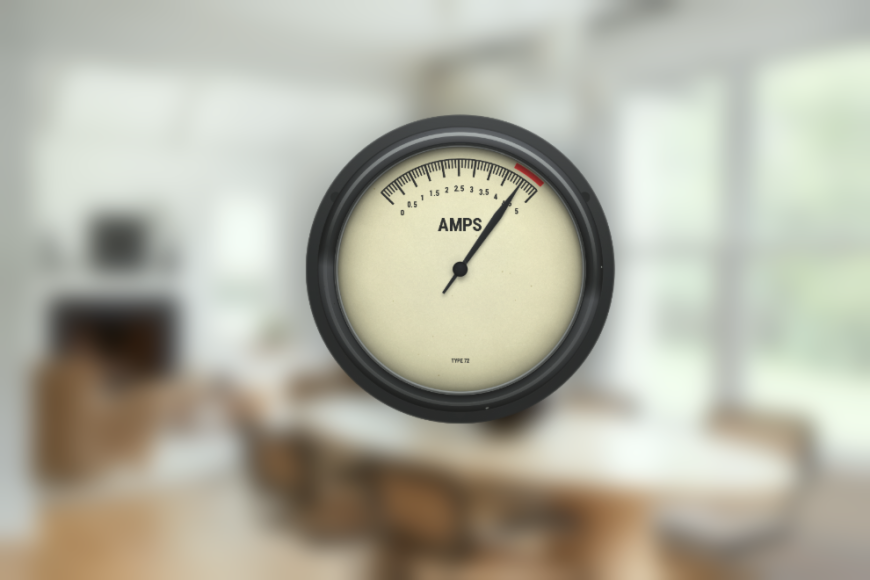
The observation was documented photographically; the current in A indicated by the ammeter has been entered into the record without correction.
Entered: 4.5 A
